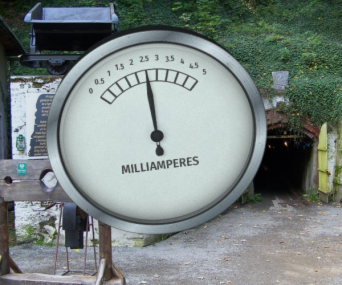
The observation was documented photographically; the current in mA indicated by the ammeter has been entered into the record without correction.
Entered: 2.5 mA
